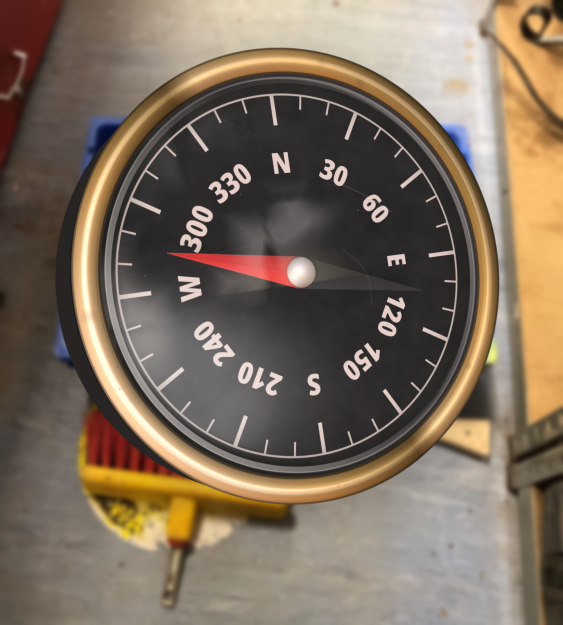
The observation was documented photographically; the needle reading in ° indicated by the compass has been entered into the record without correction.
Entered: 285 °
